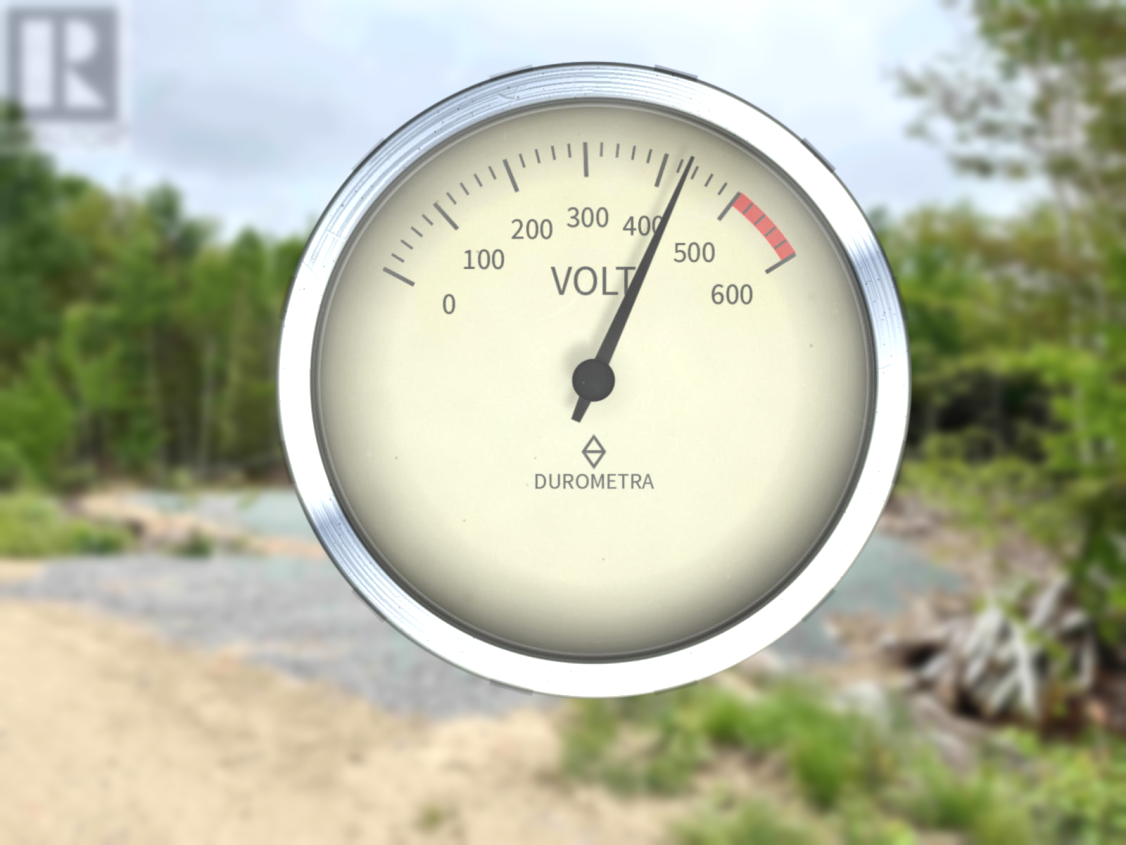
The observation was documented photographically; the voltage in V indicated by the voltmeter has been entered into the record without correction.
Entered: 430 V
